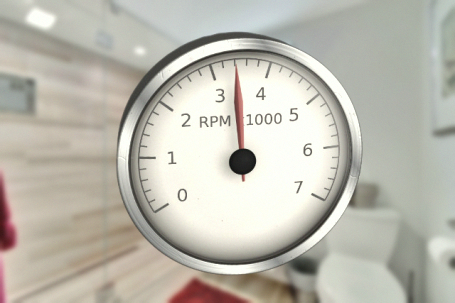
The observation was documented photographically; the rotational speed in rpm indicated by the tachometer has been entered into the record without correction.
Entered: 3400 rpm
